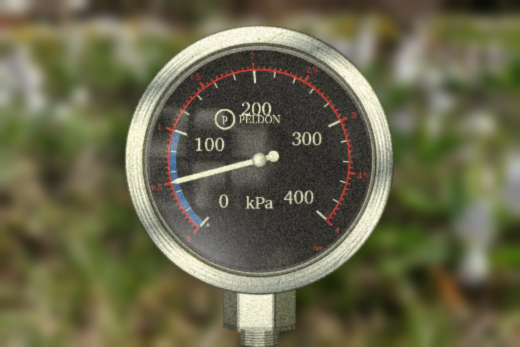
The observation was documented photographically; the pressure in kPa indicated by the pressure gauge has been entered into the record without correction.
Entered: 50 kPa
